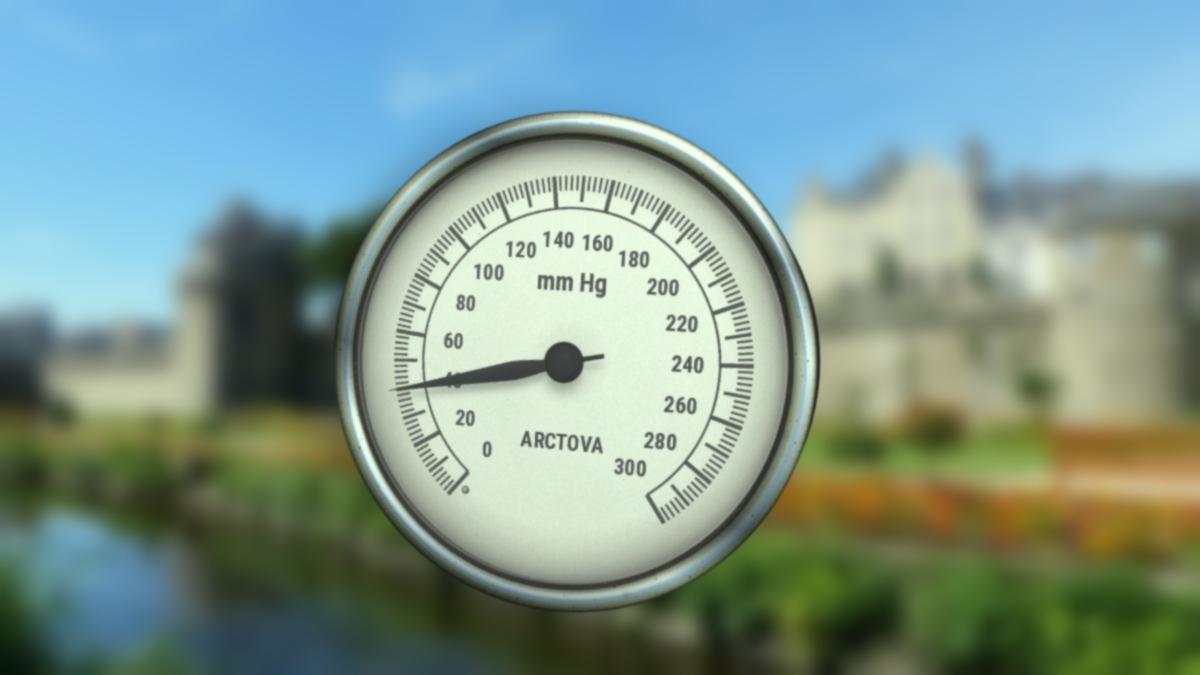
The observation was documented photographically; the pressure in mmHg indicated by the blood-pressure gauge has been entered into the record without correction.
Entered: 40 mmHg
